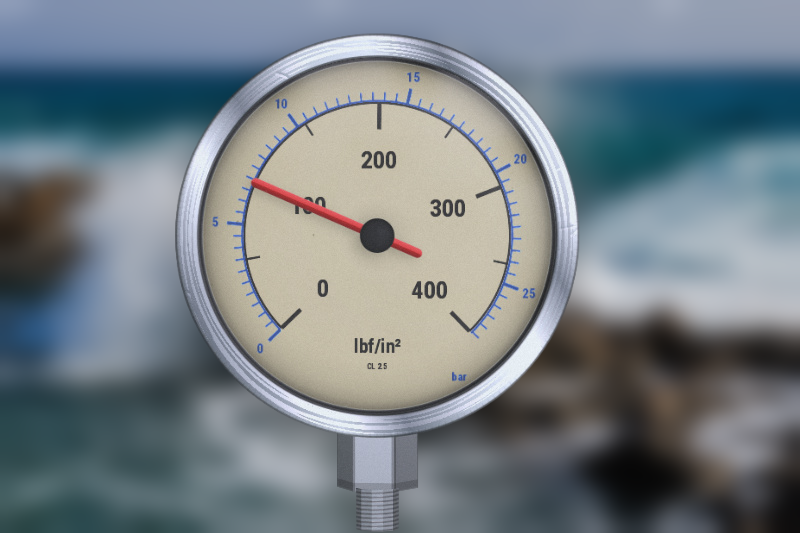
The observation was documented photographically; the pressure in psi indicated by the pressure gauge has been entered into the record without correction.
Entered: 100 psi
